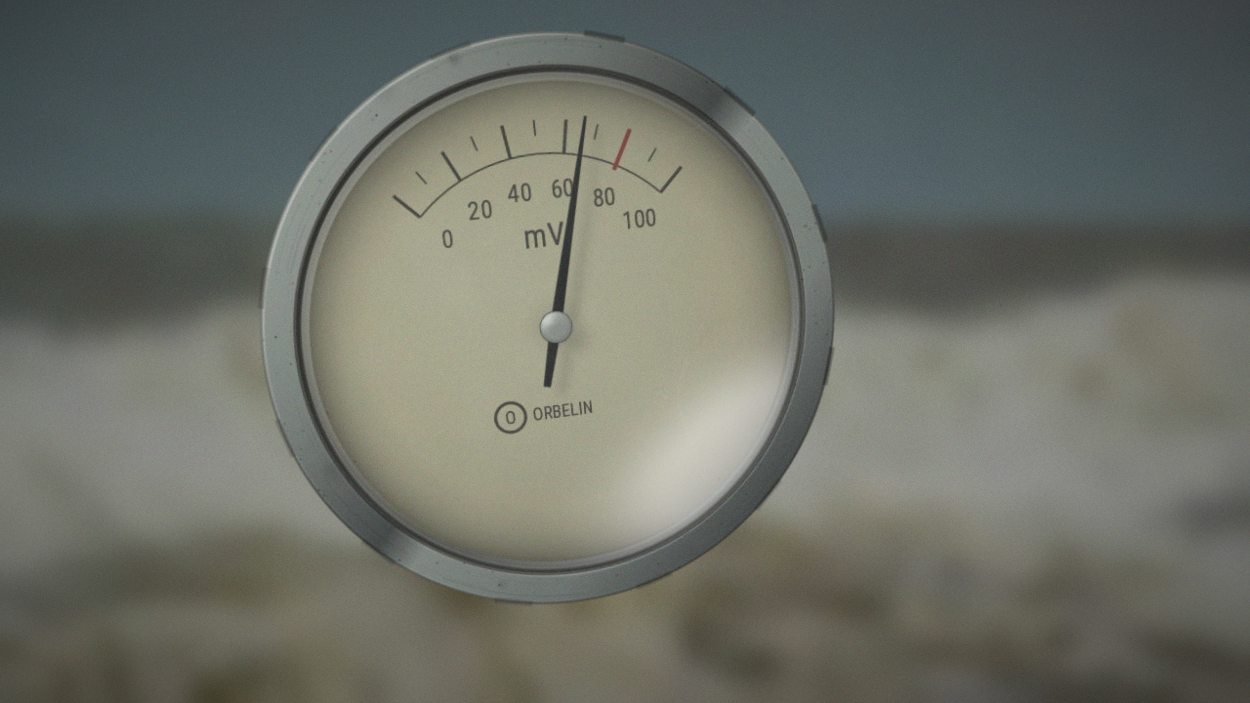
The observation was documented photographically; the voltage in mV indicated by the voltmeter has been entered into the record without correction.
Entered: 65 mV
